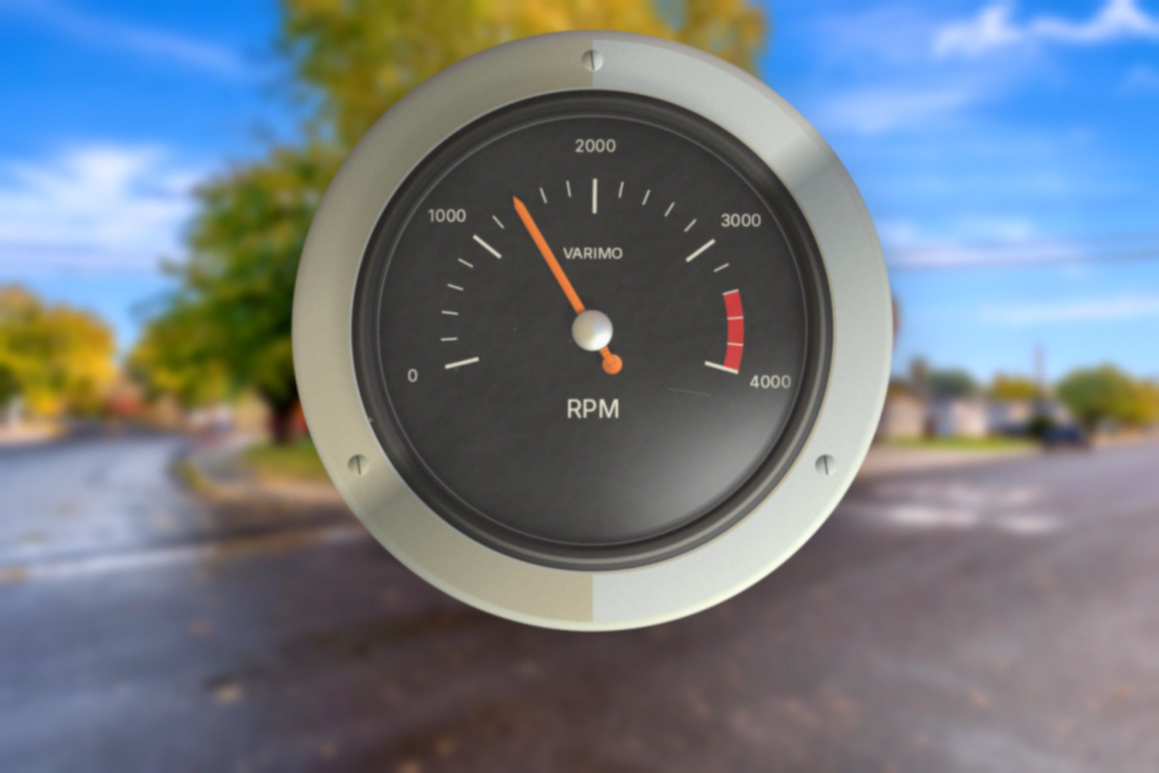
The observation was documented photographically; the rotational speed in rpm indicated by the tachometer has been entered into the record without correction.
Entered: 1400 rpm
